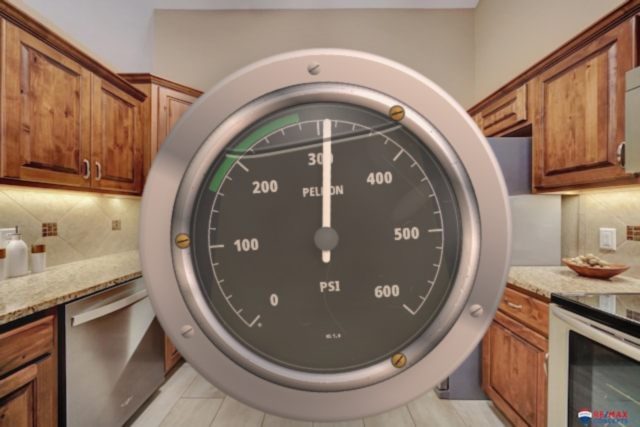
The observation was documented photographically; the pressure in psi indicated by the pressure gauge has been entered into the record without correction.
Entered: 310 psi
